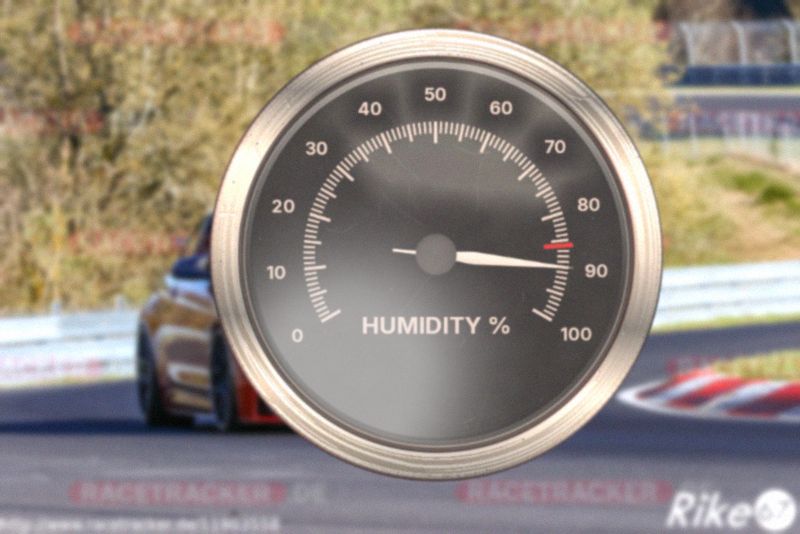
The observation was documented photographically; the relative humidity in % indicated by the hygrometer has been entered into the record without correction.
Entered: 90 %
